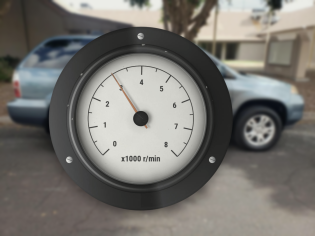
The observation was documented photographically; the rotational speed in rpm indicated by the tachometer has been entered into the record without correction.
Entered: 3000 rpm
